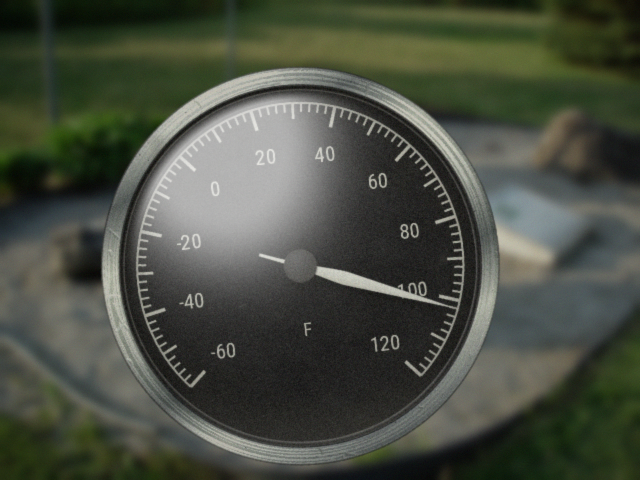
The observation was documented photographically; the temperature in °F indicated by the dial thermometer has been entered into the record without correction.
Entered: 102 °F
